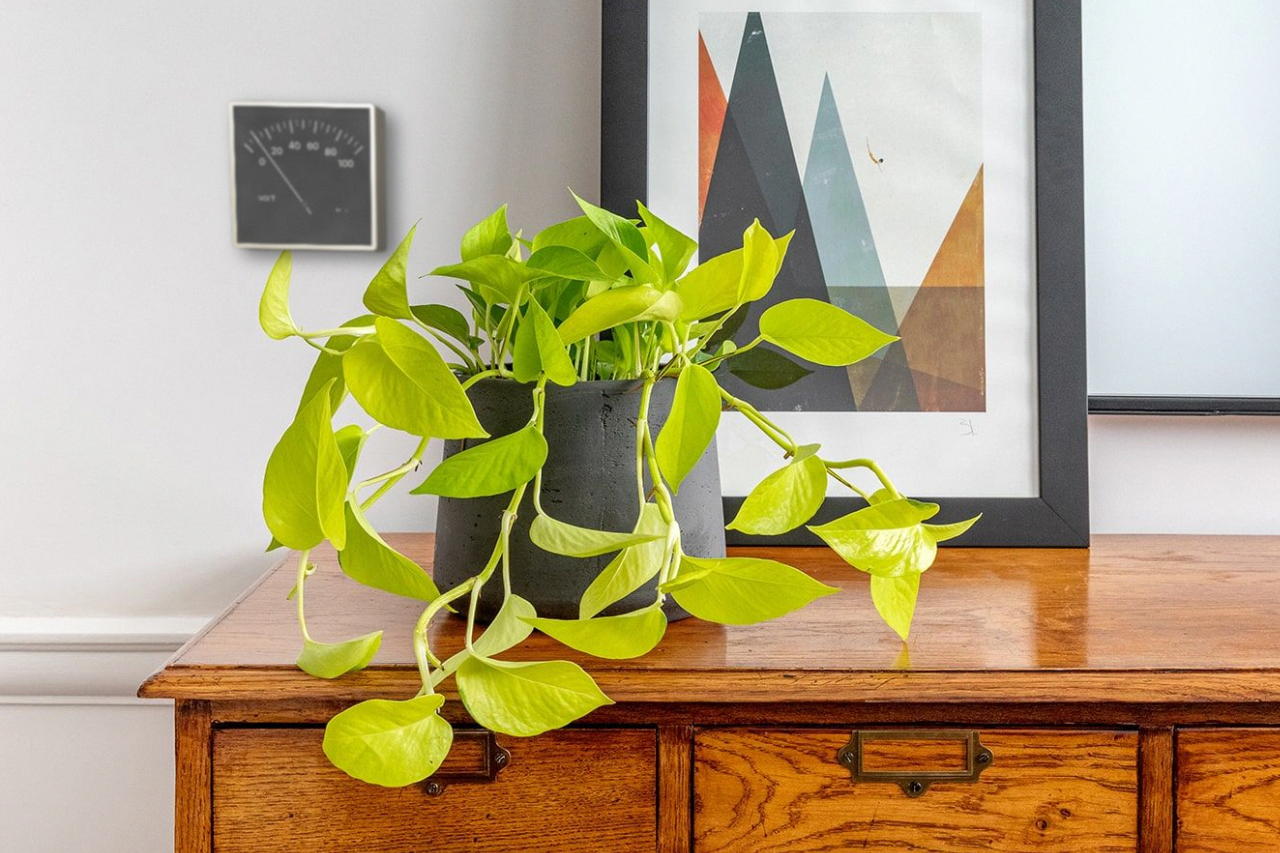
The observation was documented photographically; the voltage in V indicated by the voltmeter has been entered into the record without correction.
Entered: 10 V
